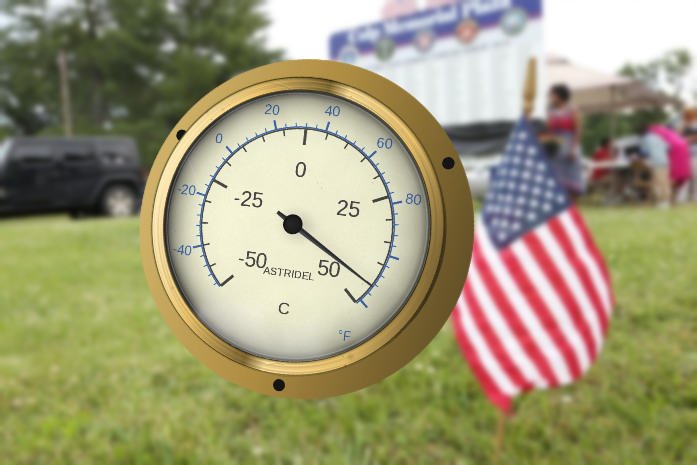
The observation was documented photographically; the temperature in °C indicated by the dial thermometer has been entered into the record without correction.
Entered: 45 °C
